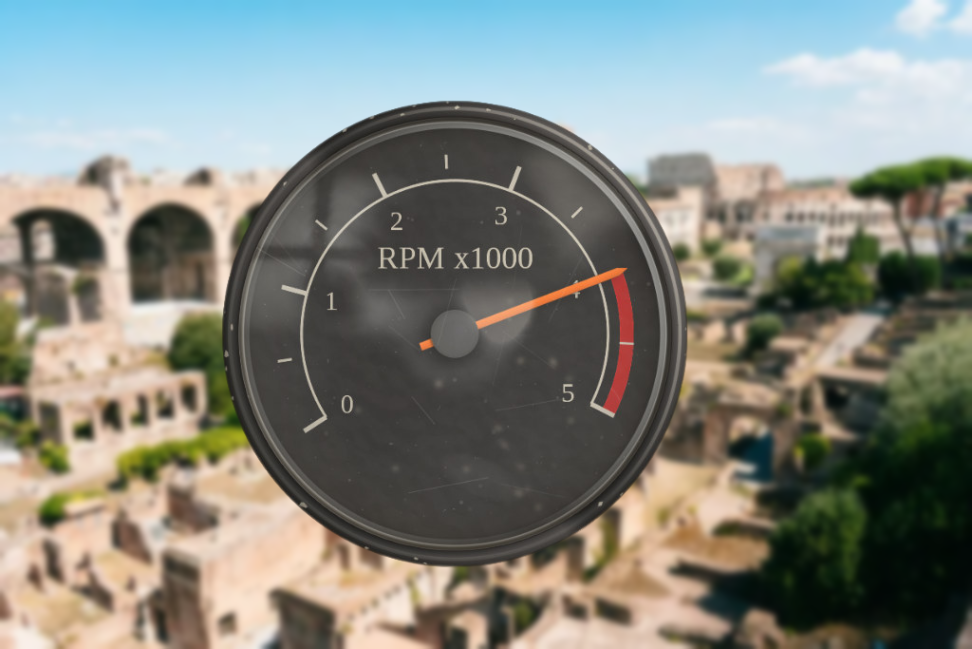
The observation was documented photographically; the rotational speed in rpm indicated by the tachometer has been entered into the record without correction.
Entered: 4000 rpm
